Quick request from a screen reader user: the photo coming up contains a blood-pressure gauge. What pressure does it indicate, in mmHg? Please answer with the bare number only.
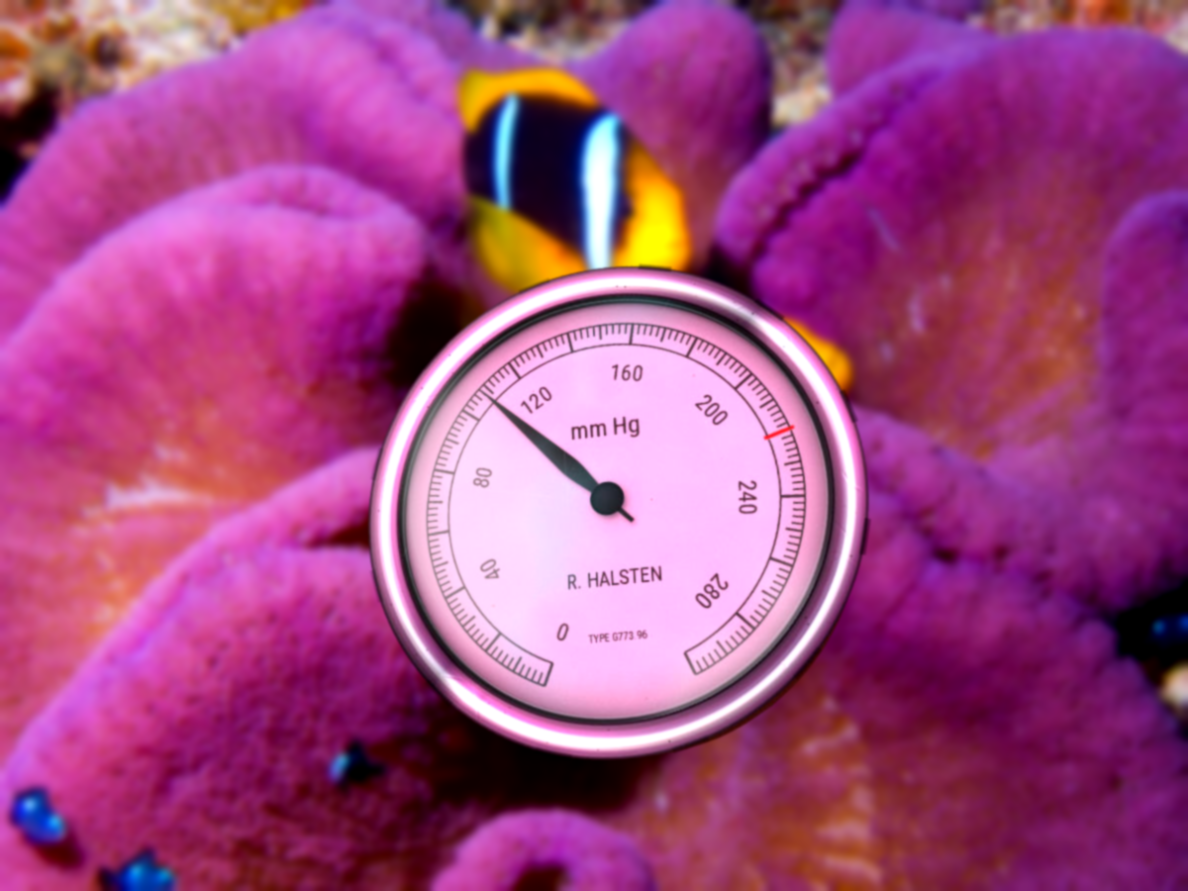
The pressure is 108
